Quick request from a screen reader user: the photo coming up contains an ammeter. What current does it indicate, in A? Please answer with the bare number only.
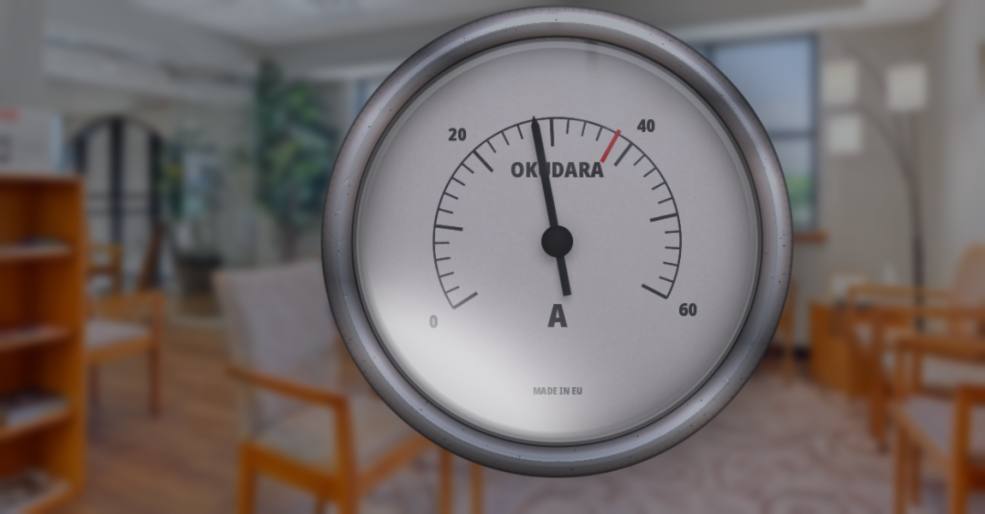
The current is 28
